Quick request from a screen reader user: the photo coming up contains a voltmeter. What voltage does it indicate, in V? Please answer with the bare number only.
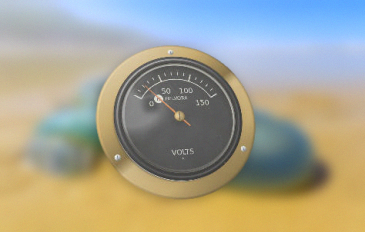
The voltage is 20
